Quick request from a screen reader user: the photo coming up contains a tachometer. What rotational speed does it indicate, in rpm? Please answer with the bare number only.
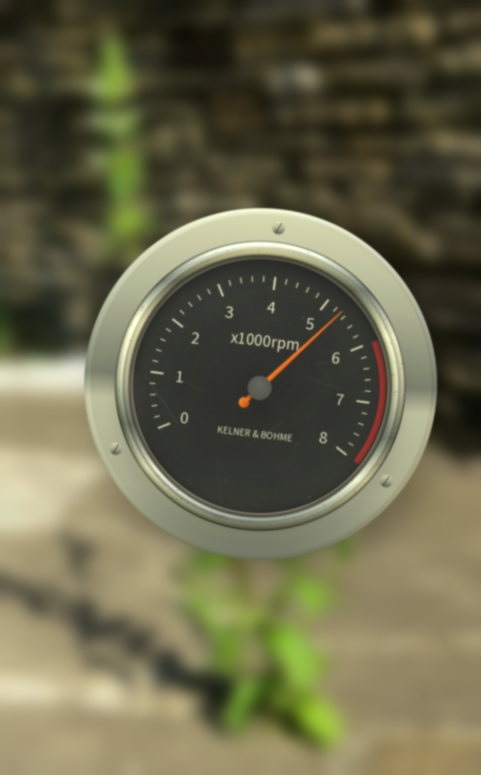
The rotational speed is 5300
